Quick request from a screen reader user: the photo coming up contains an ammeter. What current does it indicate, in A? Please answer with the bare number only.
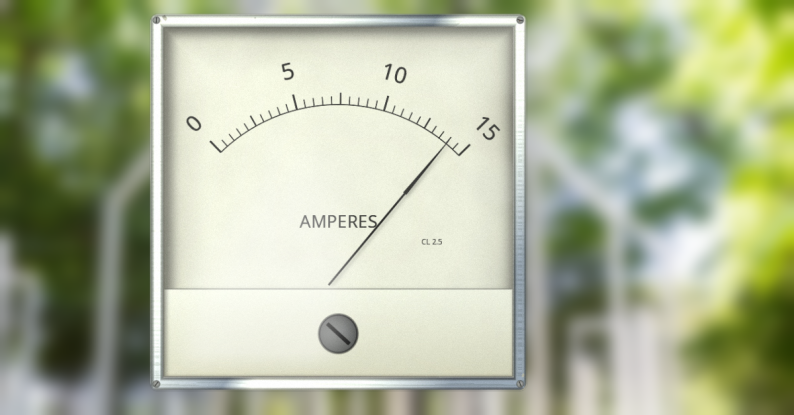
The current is 14
